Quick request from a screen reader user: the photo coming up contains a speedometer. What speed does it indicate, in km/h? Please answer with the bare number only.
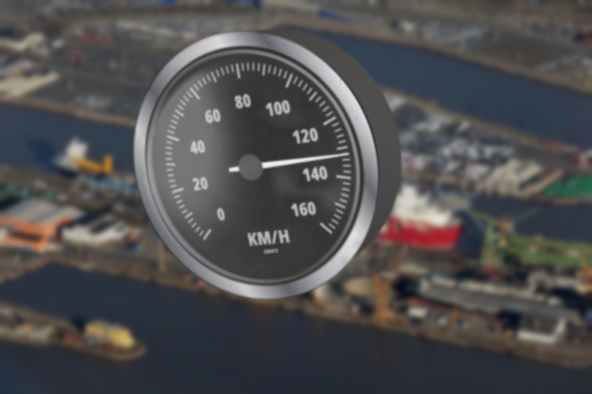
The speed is 132
